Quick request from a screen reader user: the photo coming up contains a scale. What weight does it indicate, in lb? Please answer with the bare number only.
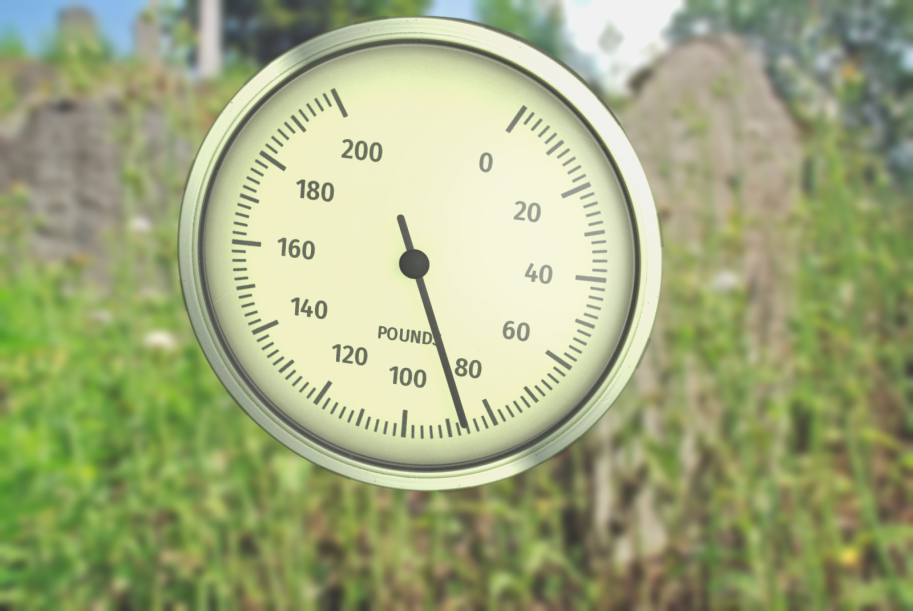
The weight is 86
